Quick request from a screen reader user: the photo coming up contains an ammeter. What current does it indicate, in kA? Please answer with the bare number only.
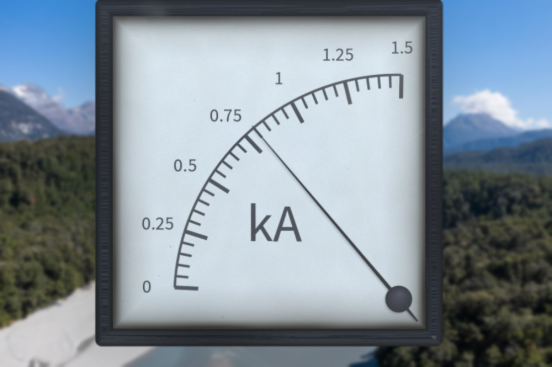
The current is 0.8
